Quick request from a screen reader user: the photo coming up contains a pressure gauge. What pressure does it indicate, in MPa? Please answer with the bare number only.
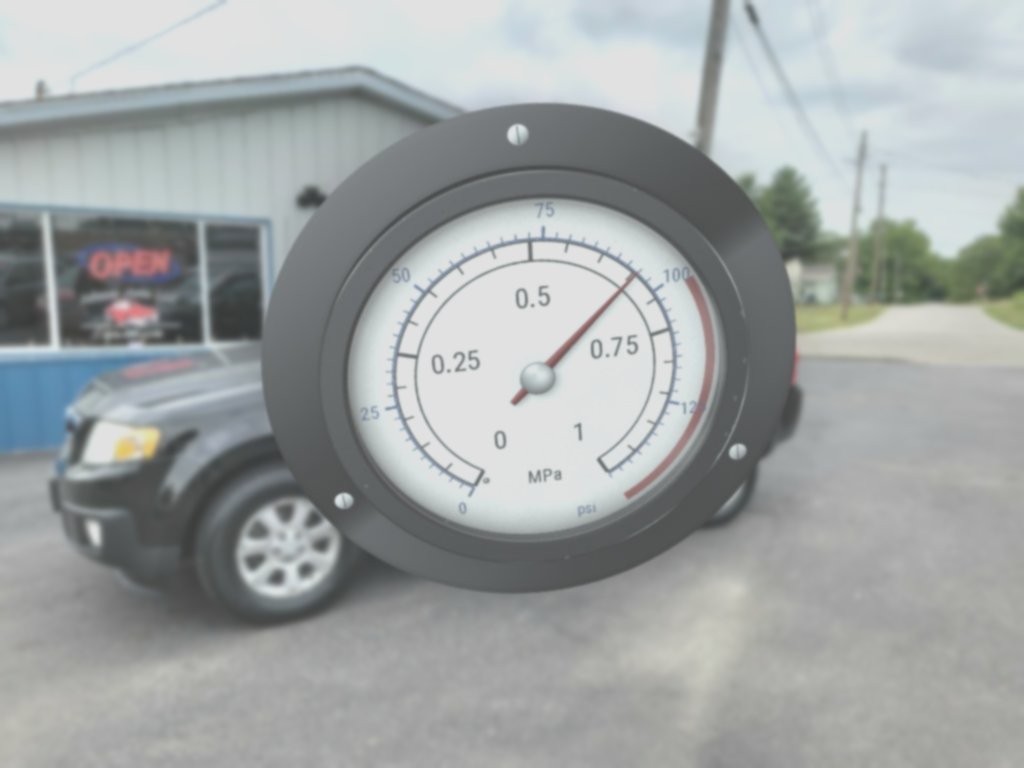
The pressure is 0.65
